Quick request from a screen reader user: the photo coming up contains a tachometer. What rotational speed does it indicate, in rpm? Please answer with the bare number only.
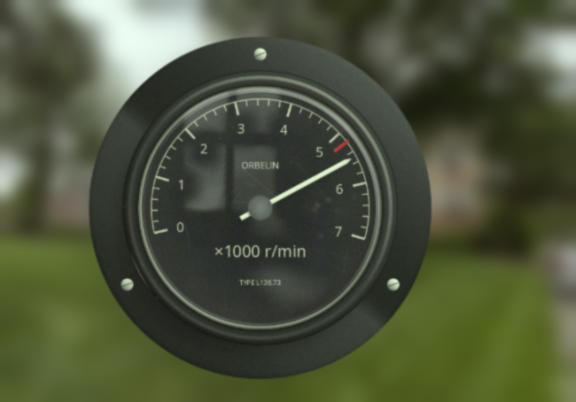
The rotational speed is 5500
